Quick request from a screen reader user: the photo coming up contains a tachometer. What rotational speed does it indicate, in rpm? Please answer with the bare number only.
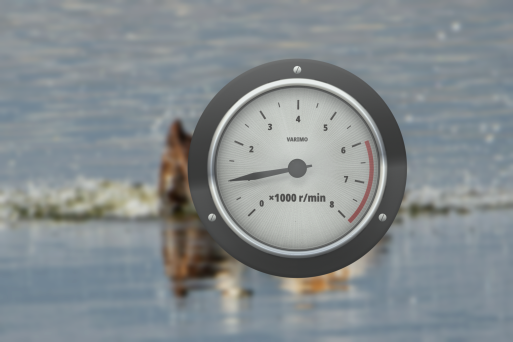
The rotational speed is 1000
